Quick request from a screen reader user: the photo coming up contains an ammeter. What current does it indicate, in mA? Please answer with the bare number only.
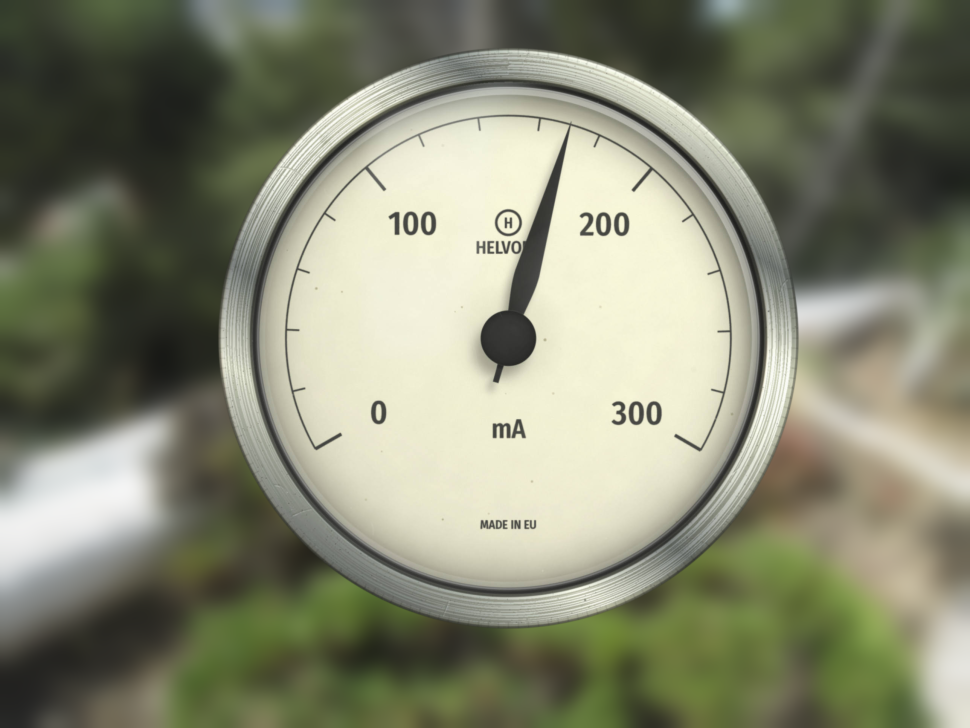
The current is 170
